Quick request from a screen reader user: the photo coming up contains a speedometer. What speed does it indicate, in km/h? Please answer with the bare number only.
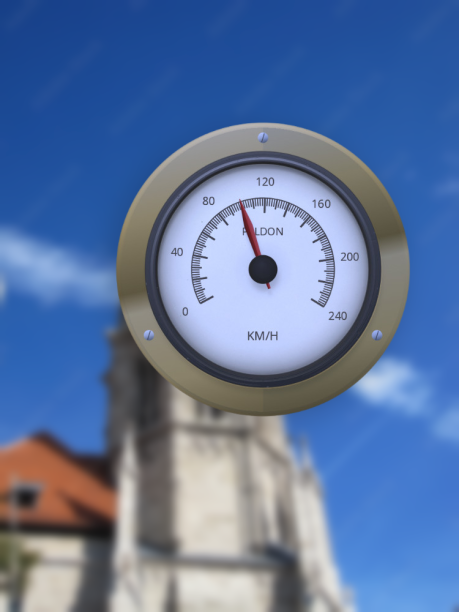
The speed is 100
